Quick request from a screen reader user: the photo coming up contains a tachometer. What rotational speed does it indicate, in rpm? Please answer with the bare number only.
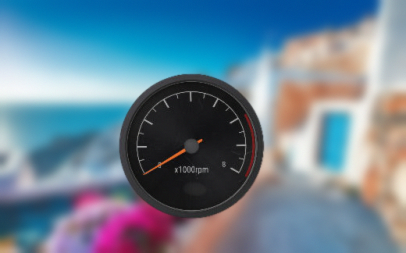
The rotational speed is 0
